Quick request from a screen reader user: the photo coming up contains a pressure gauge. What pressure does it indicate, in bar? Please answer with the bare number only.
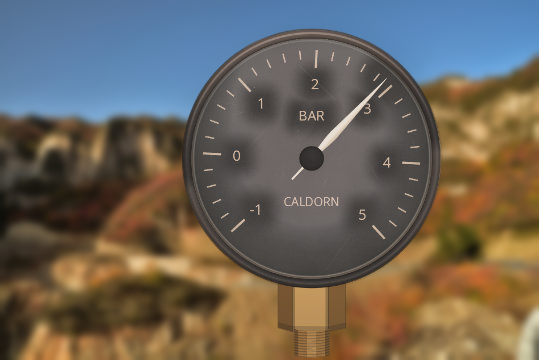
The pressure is 2.9
